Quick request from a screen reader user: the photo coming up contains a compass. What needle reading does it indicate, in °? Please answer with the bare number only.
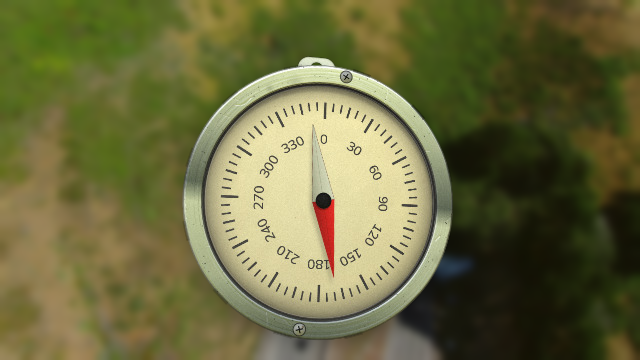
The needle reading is 170
